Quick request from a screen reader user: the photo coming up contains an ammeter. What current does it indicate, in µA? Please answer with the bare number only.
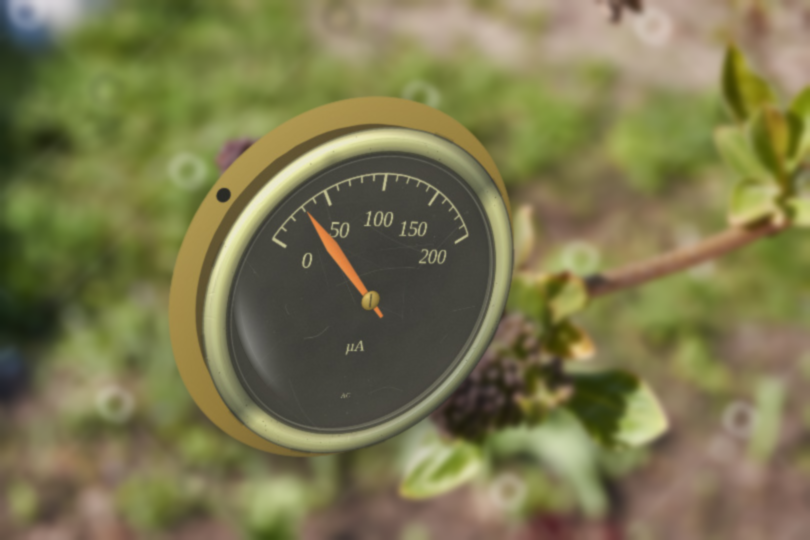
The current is 30
